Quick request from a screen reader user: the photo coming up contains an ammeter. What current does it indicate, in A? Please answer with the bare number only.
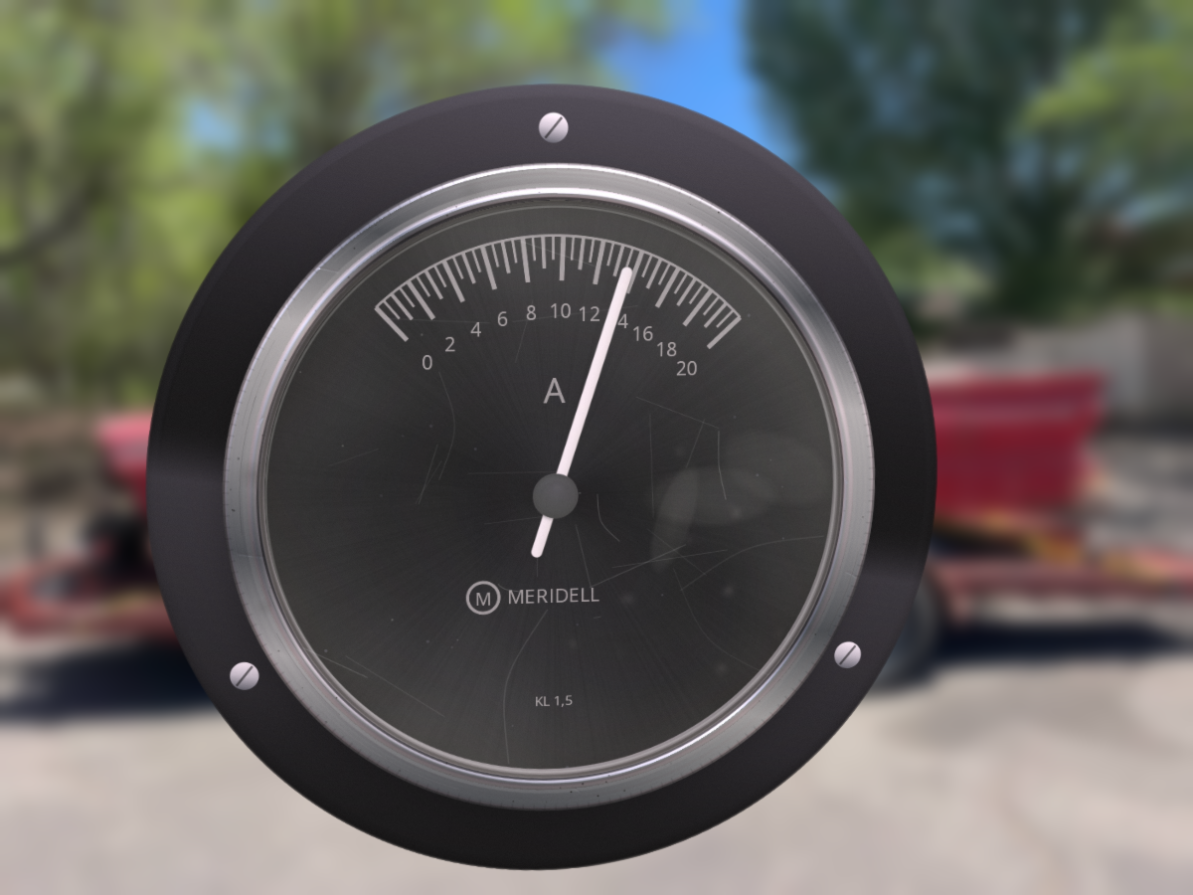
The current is 13.5
